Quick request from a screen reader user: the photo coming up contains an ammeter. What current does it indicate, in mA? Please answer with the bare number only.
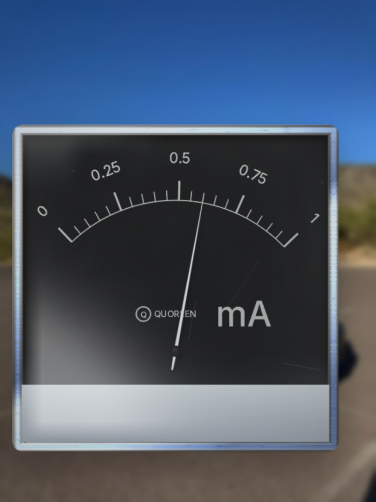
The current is 0.6
